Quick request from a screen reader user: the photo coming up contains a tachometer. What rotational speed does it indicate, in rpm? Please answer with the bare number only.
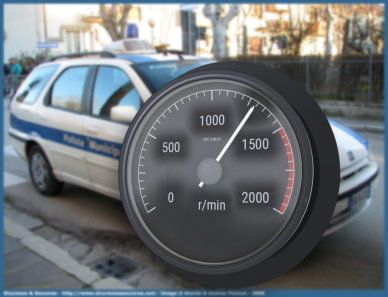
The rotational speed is 1300
